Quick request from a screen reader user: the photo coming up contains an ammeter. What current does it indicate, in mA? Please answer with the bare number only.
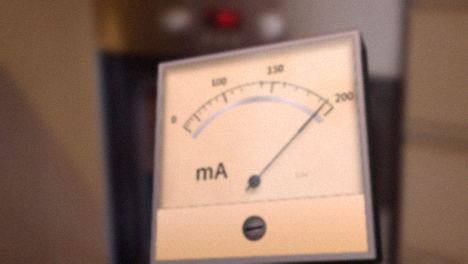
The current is 195
